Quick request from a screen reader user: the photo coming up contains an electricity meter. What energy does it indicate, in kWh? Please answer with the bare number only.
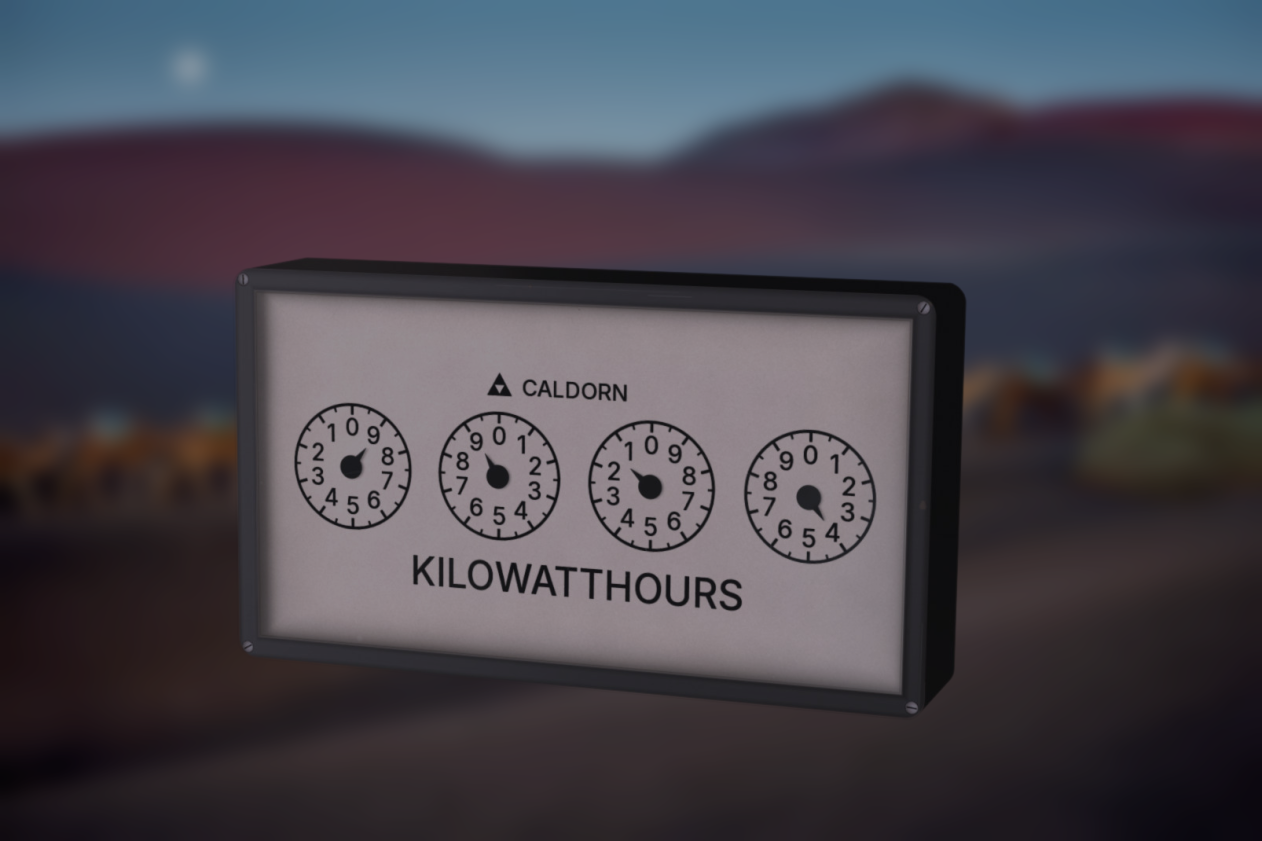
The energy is 8914
